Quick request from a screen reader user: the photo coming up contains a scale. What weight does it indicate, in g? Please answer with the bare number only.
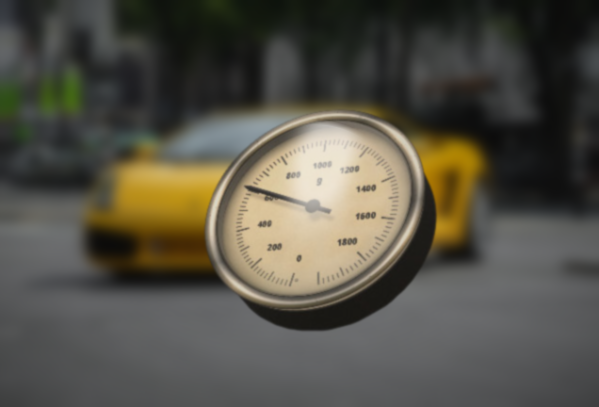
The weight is 600
